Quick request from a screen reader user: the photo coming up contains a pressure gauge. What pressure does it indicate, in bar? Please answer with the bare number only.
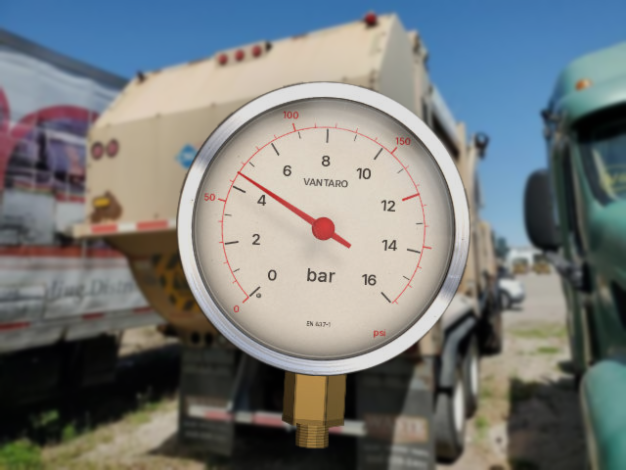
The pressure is 4.5
